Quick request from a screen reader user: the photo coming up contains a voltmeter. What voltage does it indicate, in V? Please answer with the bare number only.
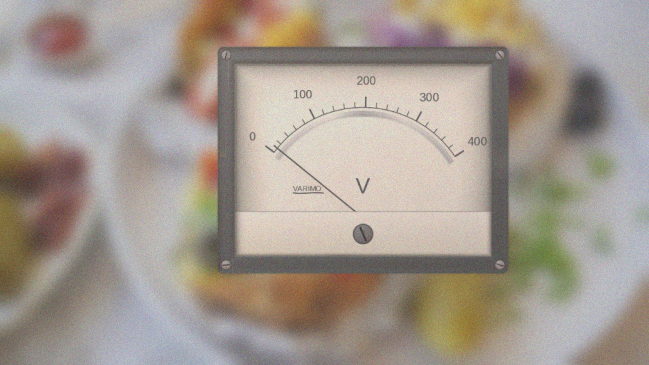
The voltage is 10
